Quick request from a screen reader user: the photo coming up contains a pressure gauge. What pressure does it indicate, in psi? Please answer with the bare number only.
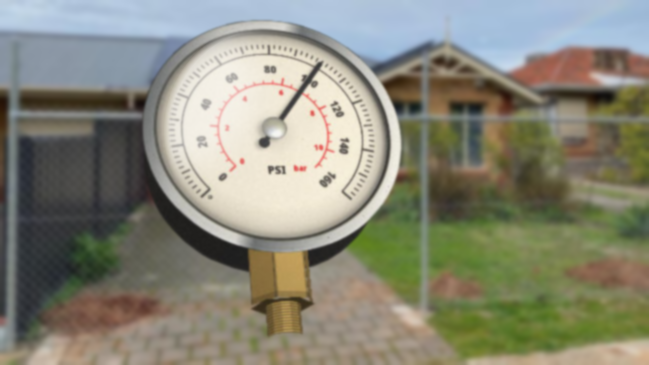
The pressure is 100
